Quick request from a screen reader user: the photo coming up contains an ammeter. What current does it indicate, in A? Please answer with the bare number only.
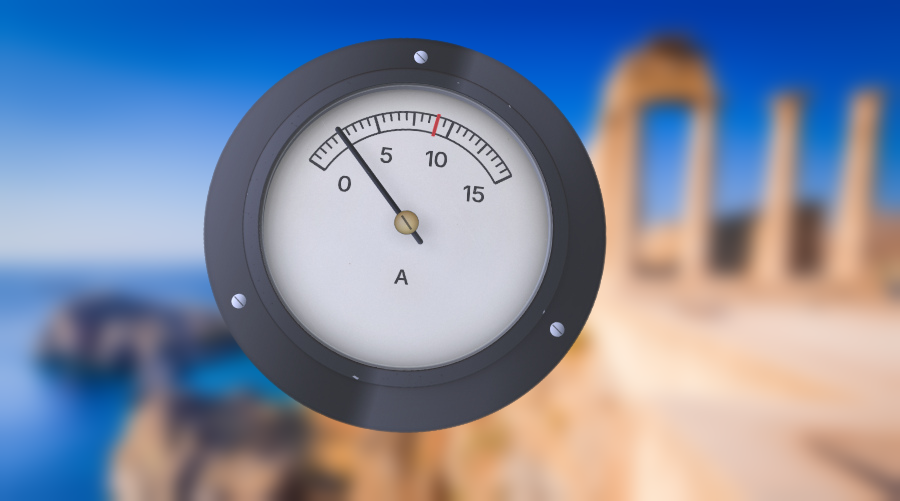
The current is 2.5
